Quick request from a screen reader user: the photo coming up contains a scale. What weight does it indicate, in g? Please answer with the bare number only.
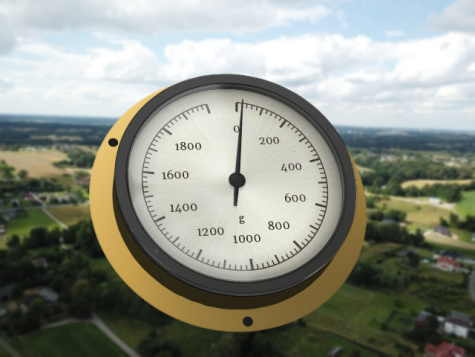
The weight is 20
